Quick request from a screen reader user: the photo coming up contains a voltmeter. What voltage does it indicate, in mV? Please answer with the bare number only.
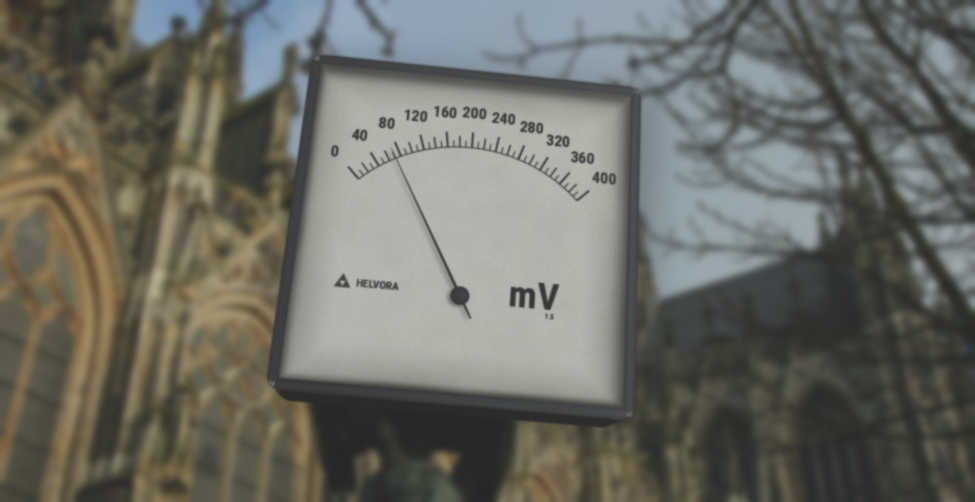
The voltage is 70
